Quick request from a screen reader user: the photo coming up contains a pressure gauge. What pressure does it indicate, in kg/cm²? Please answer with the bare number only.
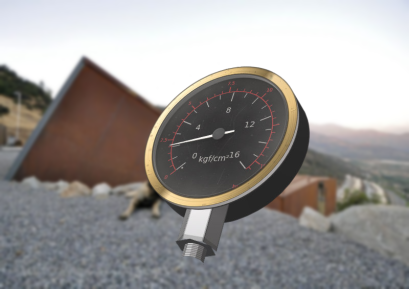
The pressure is 2
